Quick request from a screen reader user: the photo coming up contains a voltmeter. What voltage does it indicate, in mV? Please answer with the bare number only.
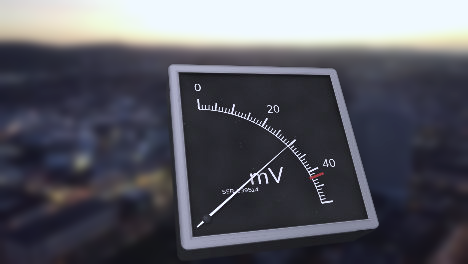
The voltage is 30
